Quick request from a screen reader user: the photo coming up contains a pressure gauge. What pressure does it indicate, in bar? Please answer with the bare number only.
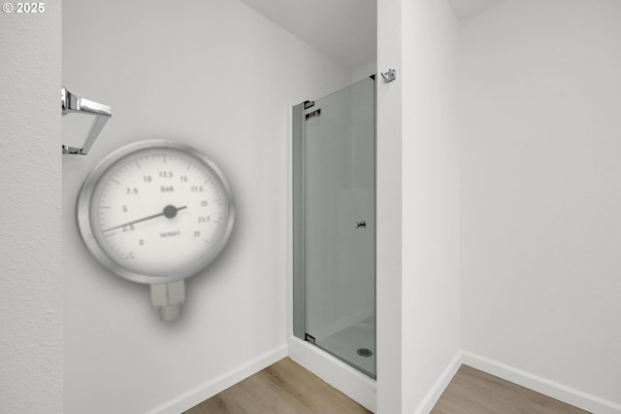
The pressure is 3
